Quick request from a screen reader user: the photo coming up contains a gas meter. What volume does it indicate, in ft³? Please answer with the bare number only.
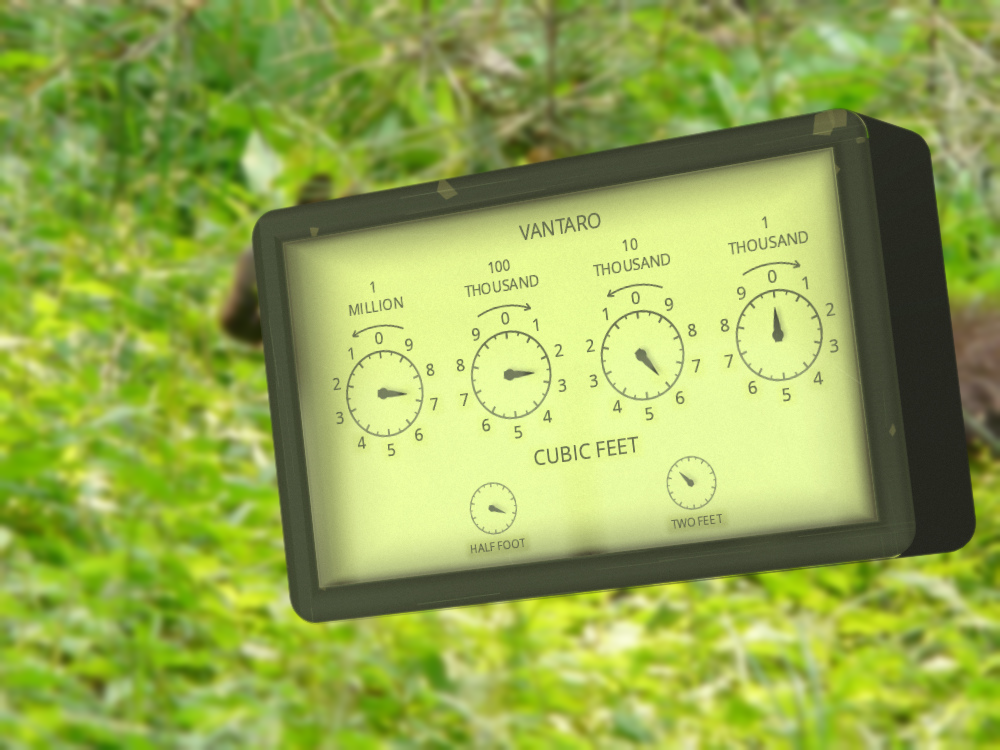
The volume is 726000
